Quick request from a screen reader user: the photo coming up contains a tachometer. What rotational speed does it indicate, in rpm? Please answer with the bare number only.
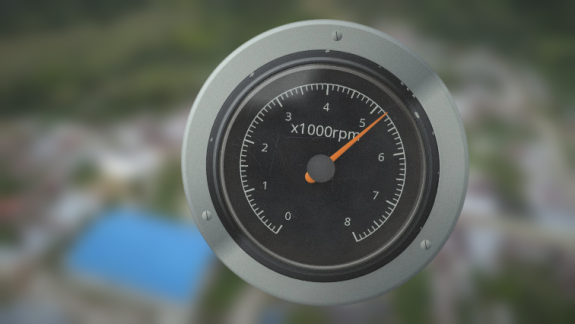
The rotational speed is 5200
